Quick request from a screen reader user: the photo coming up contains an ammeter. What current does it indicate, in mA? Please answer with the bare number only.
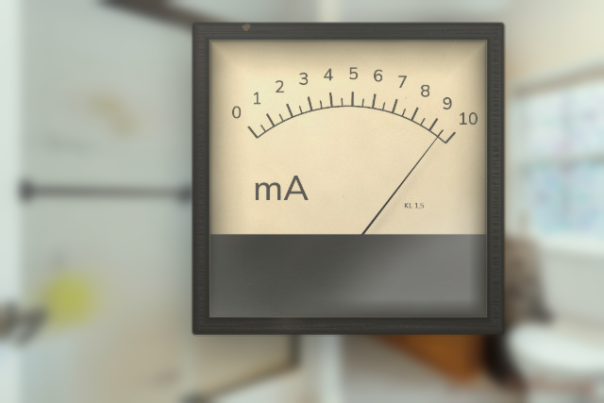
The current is 9.5
